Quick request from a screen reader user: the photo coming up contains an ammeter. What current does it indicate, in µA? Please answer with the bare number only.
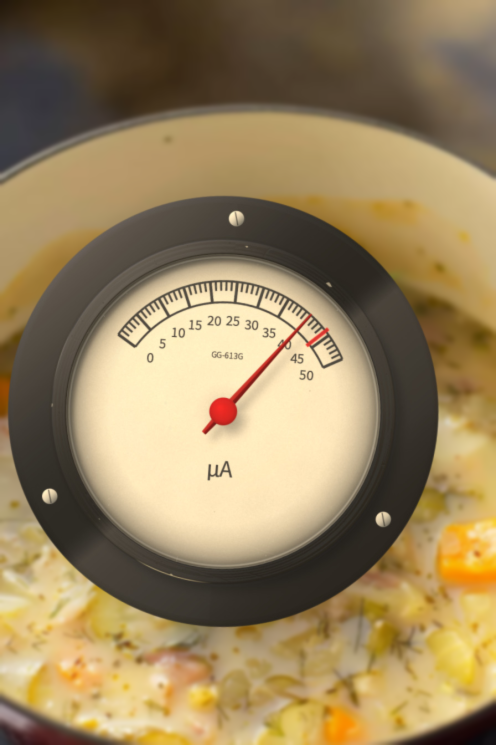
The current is 40
